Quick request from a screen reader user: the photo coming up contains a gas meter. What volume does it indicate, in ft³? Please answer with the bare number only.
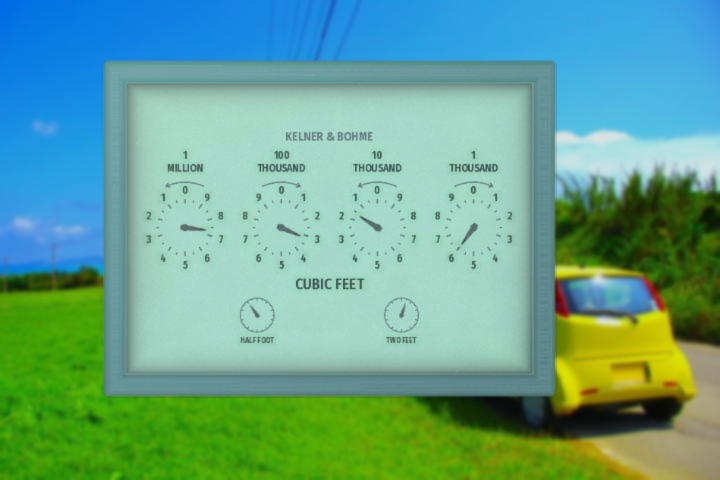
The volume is 731600
